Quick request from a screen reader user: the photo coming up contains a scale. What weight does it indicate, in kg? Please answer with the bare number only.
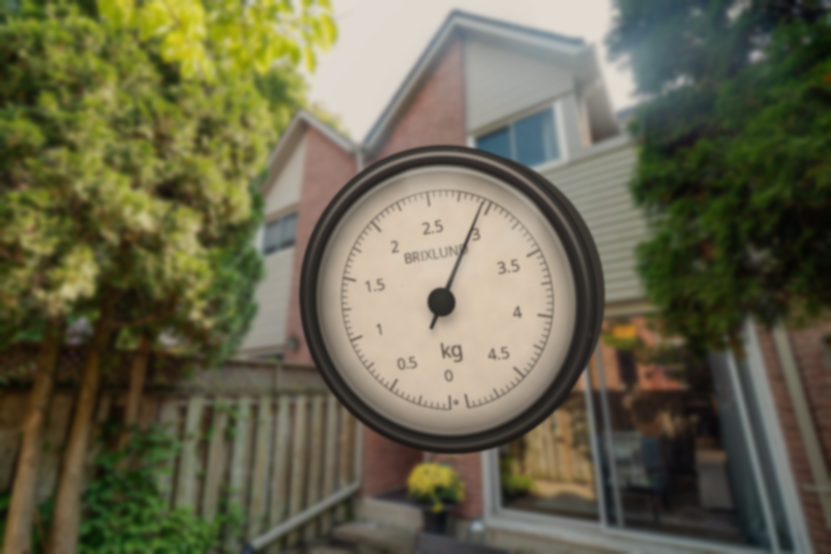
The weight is 2.95
